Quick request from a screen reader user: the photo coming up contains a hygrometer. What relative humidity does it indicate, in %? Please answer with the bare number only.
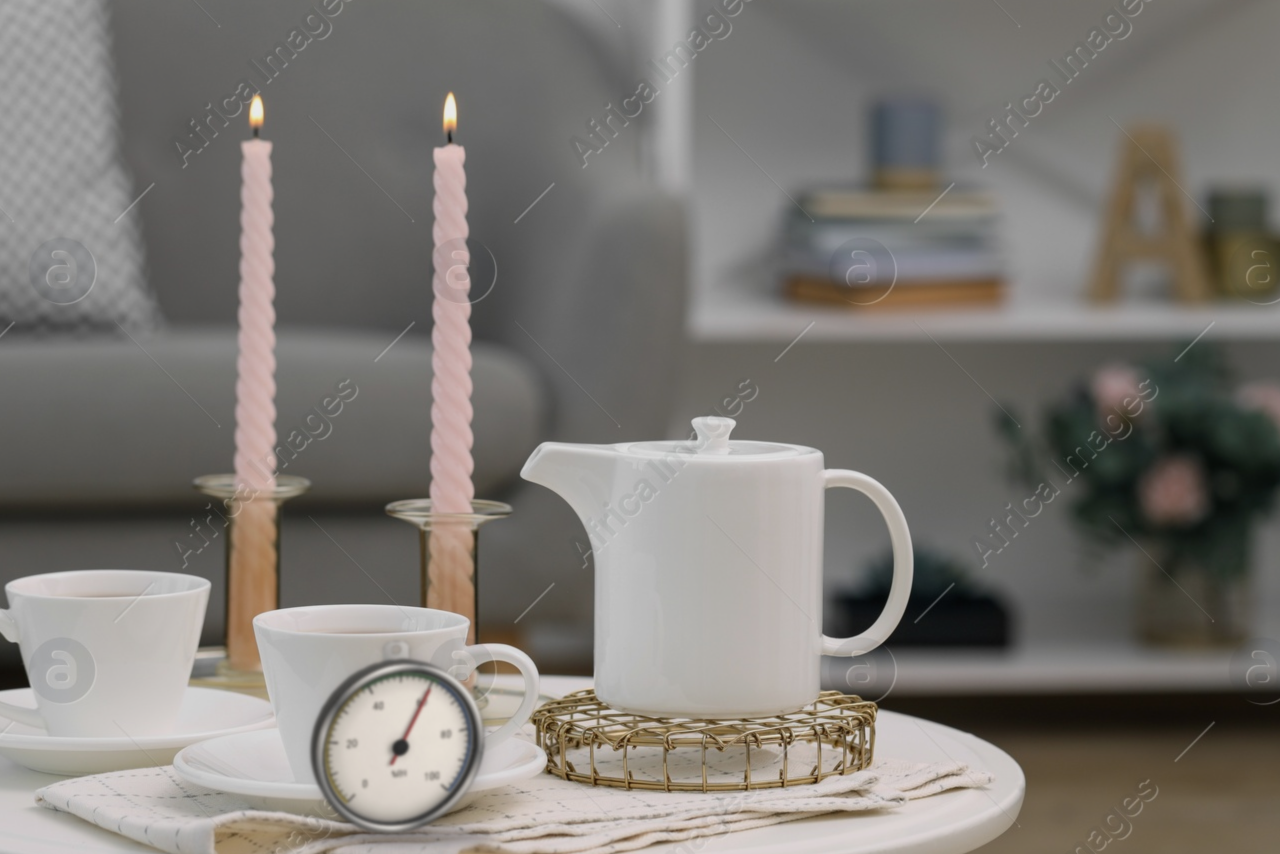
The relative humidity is 60
